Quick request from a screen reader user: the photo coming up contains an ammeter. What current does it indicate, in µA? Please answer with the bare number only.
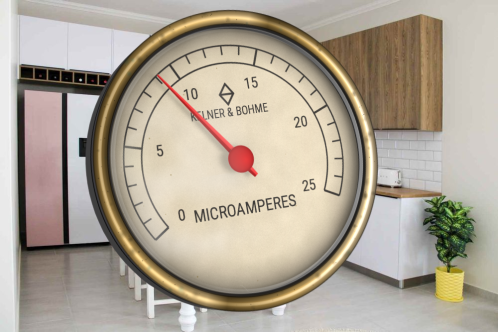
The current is 9
